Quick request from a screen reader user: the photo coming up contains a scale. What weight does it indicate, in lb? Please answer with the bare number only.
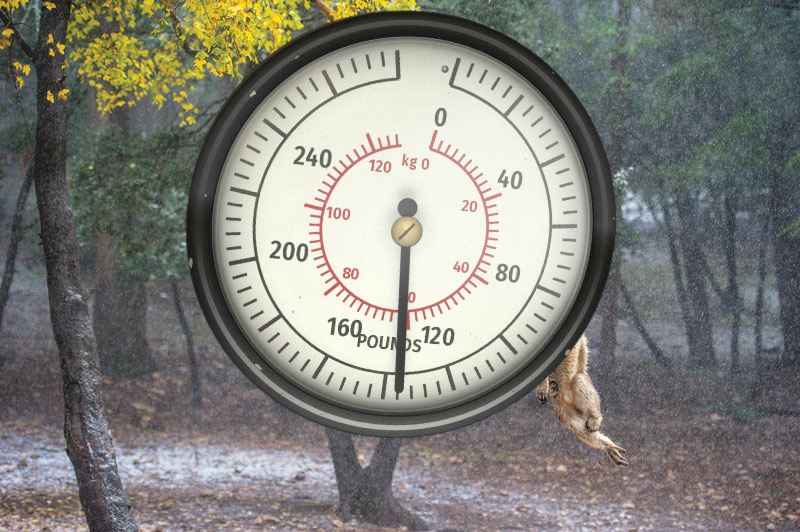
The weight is 136
